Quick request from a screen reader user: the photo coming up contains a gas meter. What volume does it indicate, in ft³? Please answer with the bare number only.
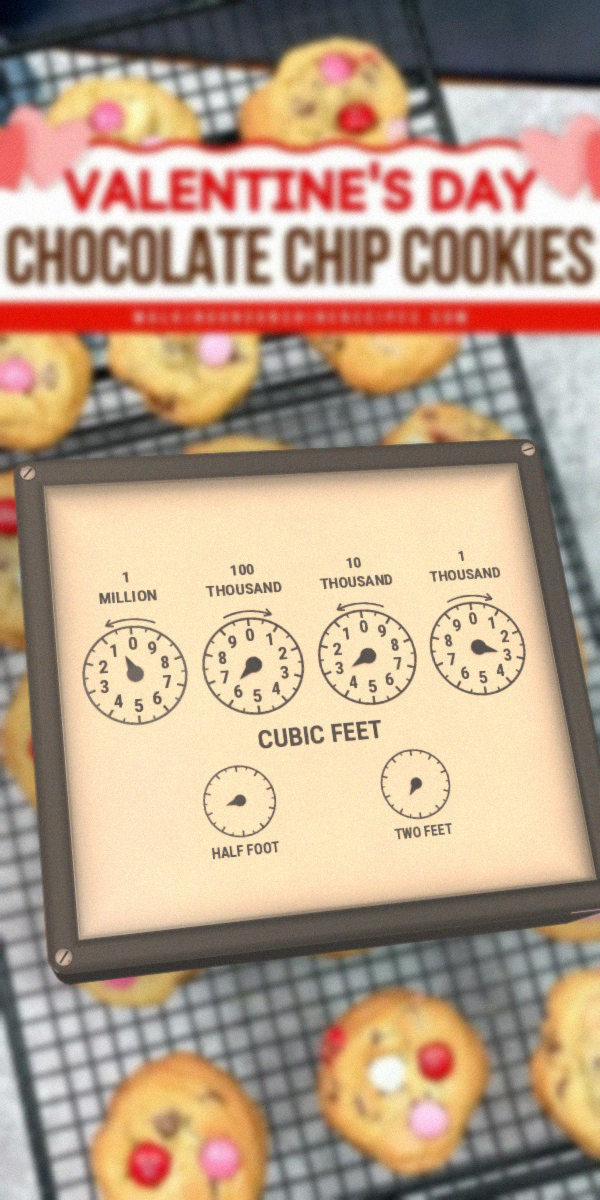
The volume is 63300
